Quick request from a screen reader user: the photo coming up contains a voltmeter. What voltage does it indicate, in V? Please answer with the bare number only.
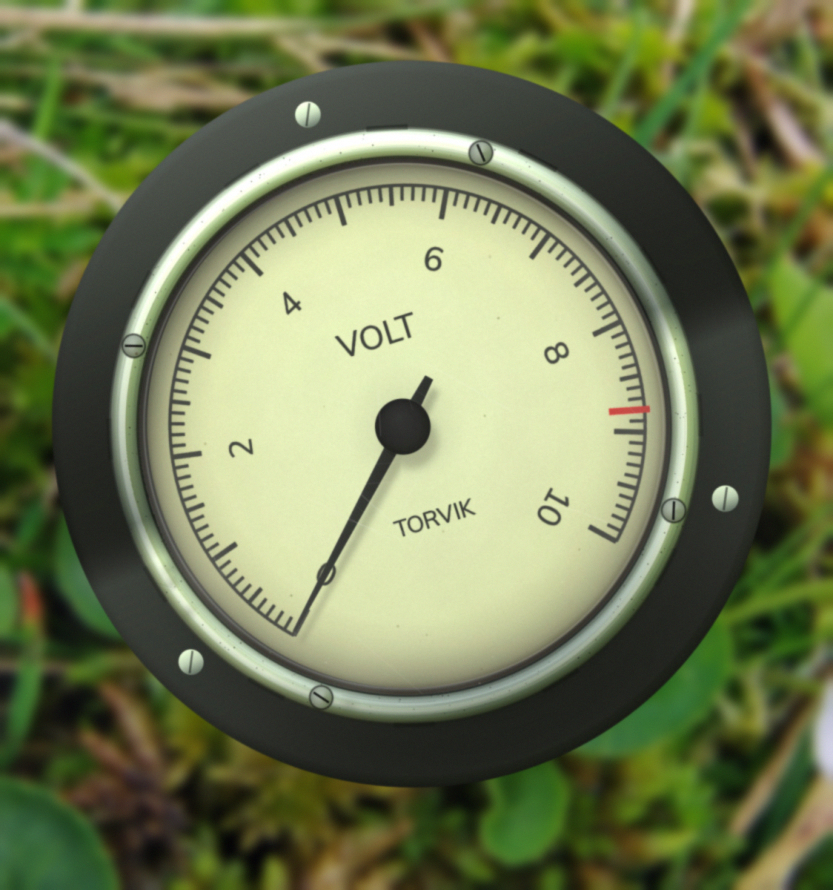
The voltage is 0
